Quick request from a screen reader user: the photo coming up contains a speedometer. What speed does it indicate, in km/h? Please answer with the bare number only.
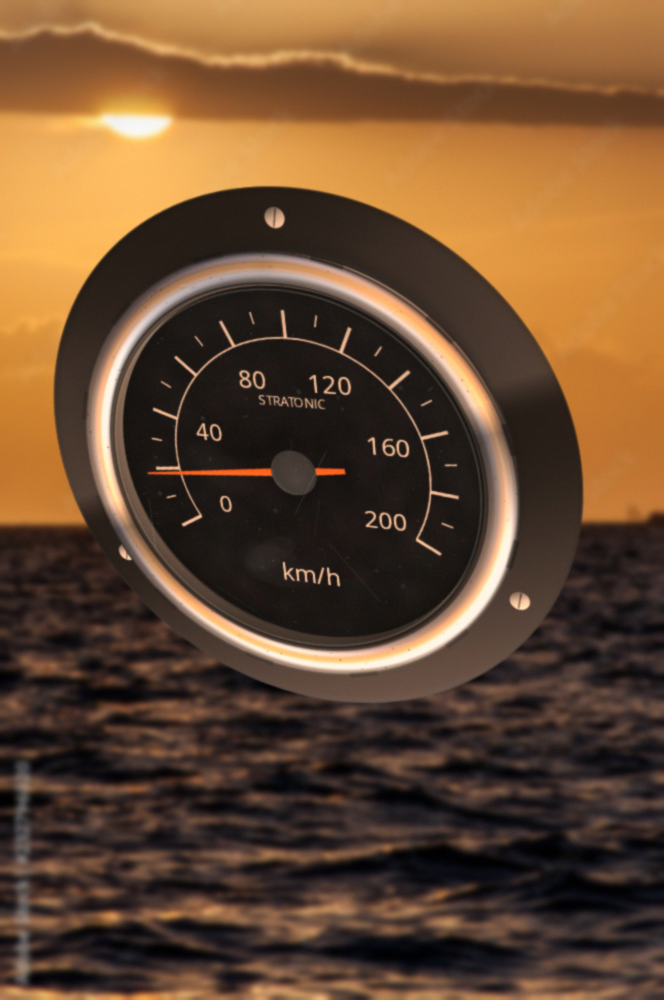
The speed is 20
